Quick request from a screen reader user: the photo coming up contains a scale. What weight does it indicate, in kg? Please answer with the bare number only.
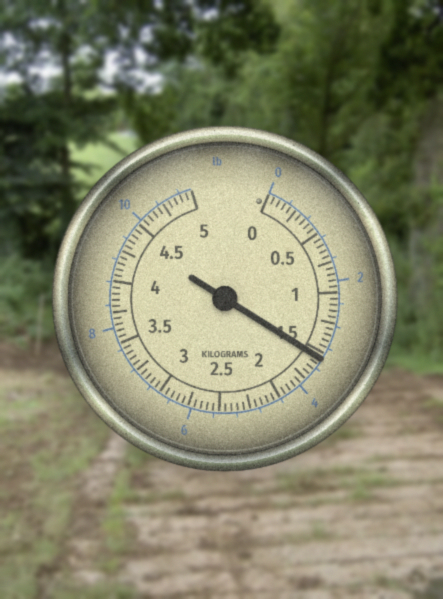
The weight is 1.55
